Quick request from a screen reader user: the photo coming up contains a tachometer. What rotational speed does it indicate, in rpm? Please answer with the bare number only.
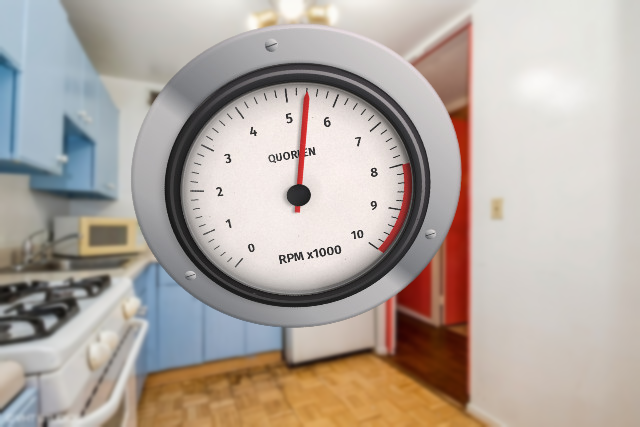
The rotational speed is 5400
